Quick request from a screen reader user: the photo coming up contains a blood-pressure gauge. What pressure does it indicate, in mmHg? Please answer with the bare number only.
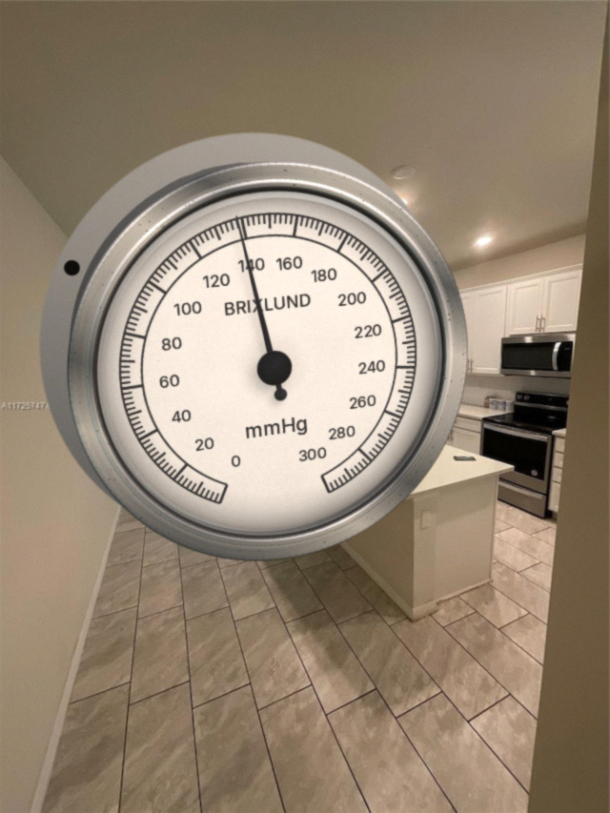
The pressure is 138
